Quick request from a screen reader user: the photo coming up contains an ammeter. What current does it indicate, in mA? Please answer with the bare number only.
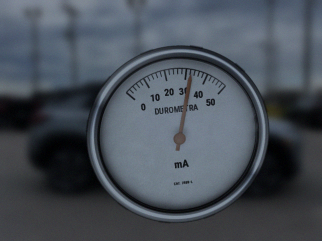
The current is 32
